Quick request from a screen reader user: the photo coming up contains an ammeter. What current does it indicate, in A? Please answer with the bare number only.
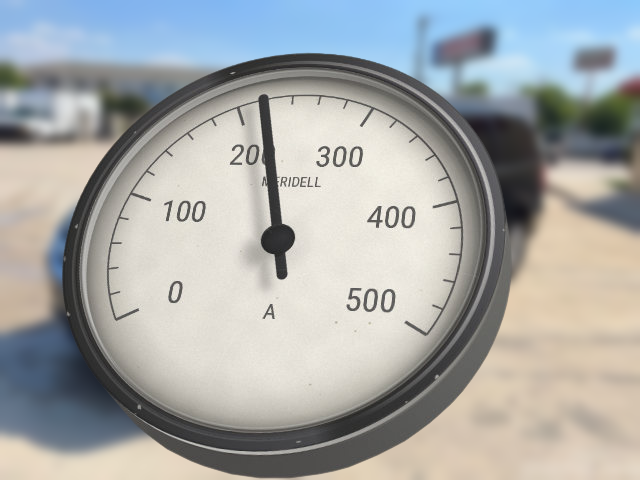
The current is 220
